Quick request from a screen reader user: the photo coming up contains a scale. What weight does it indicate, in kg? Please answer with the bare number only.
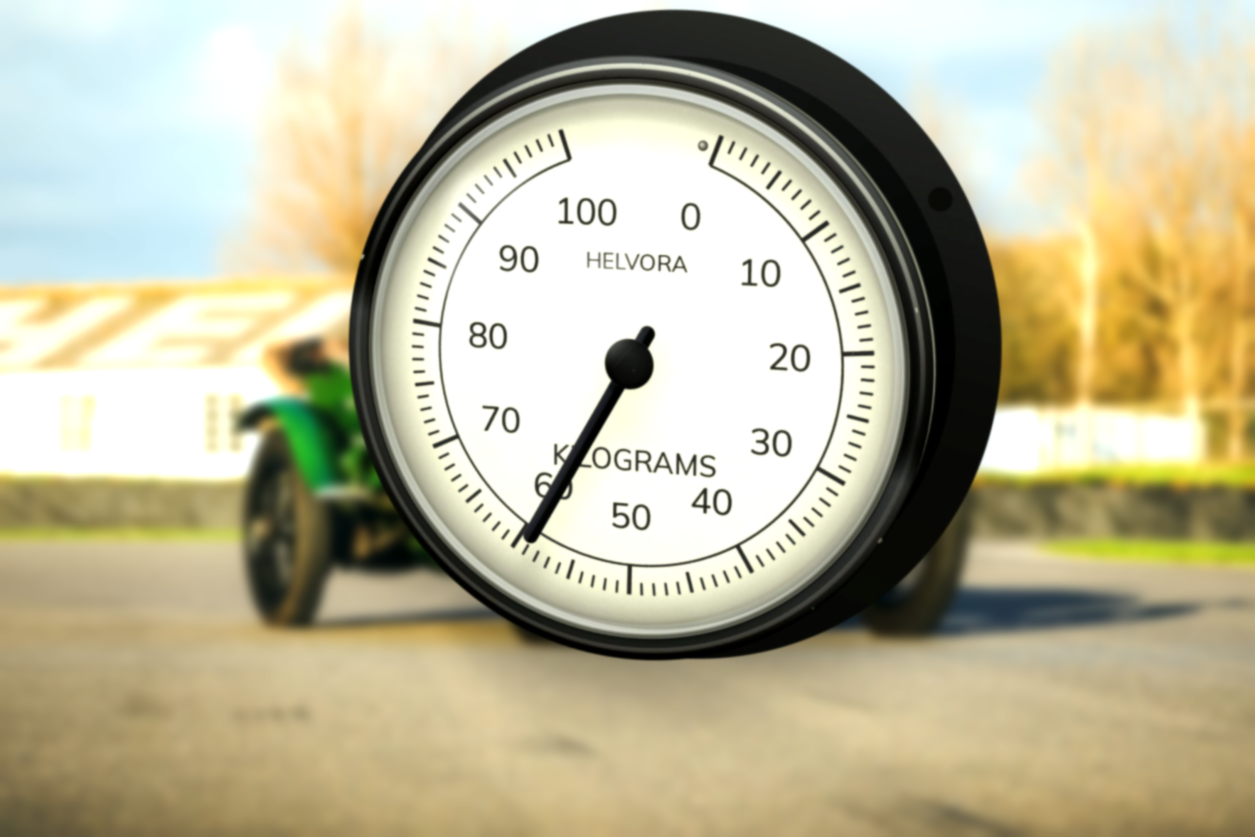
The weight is 59
